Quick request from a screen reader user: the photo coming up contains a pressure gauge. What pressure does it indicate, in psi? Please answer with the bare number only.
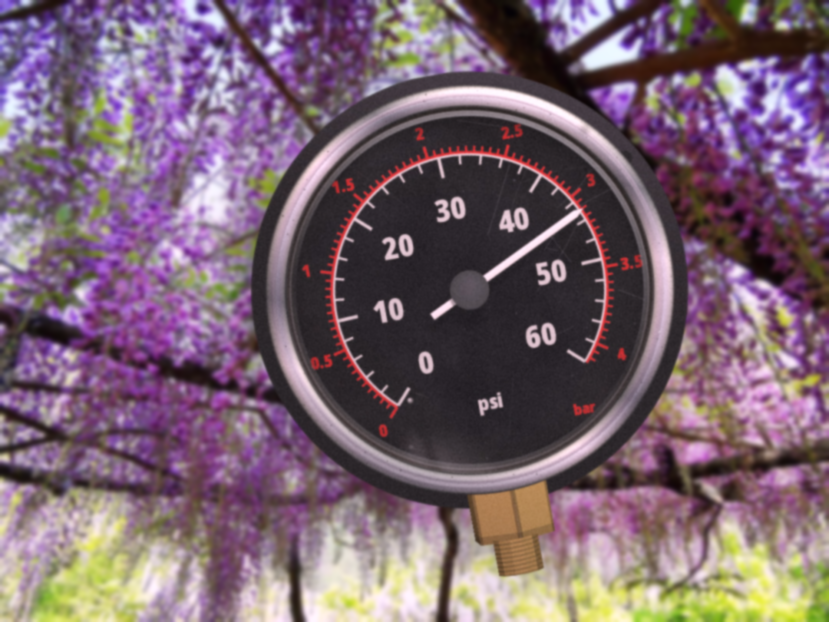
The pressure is 45
